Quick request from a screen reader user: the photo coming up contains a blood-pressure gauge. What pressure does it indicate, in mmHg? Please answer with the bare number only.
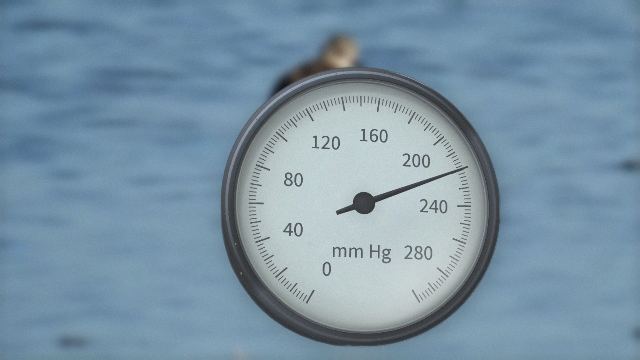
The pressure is 220
